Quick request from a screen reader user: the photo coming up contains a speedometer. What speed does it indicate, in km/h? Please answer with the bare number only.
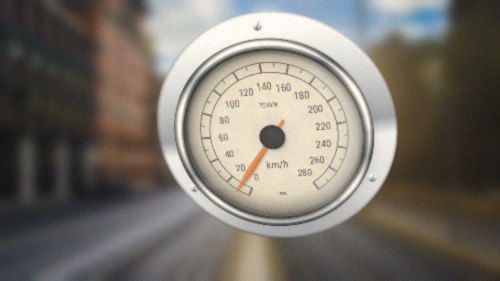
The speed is 10
